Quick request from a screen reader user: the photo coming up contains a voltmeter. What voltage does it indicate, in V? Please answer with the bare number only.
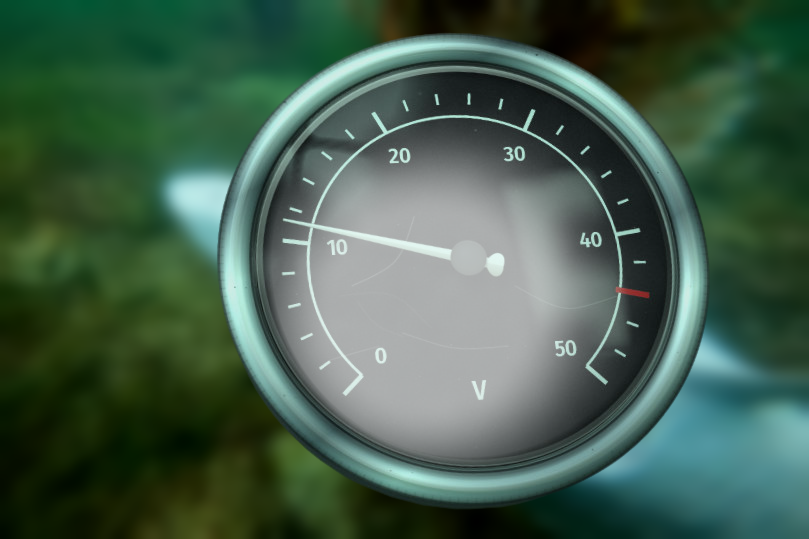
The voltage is 11
